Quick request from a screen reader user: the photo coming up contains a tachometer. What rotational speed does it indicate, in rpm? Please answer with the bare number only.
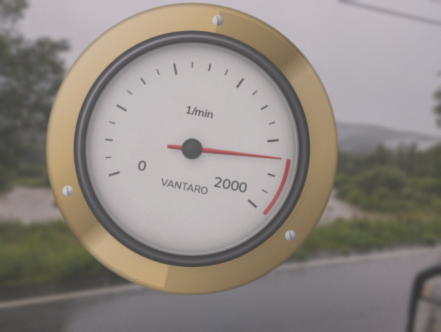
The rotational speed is 1700
